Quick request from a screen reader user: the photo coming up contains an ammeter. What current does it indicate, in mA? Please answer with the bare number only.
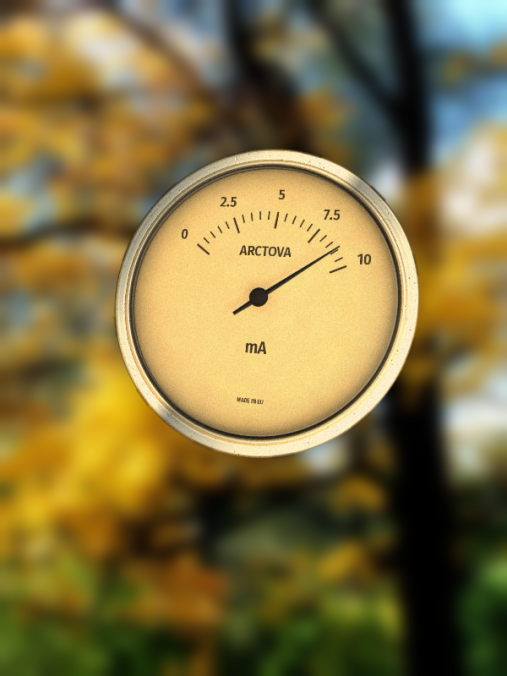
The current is 9
